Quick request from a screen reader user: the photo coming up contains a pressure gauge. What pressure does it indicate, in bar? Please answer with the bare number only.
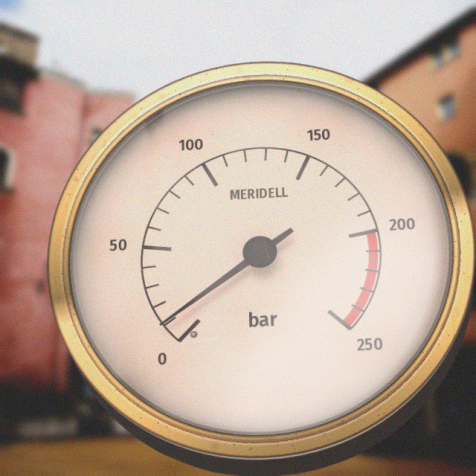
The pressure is 10
